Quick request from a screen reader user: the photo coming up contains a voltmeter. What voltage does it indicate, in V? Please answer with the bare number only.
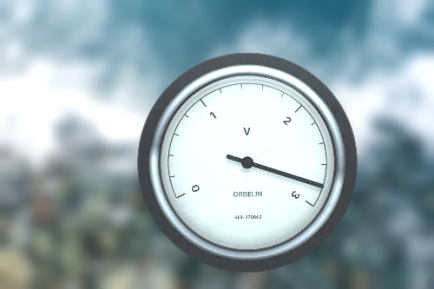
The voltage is 2.8
